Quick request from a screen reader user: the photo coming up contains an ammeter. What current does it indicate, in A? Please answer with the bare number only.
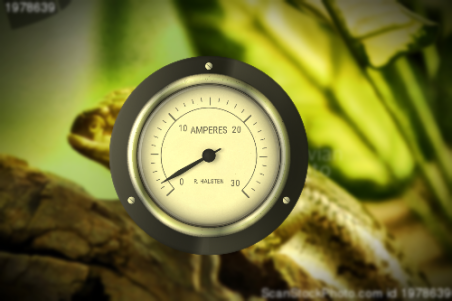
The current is 1.5
